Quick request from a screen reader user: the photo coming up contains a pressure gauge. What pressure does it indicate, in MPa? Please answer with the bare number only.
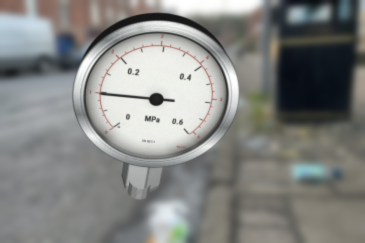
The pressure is 0.1
